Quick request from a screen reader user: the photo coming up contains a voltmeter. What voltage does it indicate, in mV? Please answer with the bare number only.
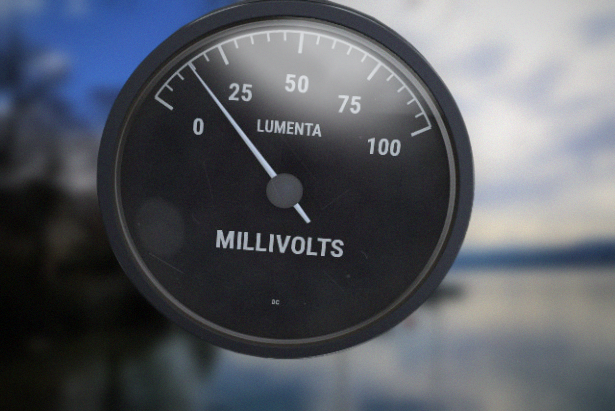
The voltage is 15
